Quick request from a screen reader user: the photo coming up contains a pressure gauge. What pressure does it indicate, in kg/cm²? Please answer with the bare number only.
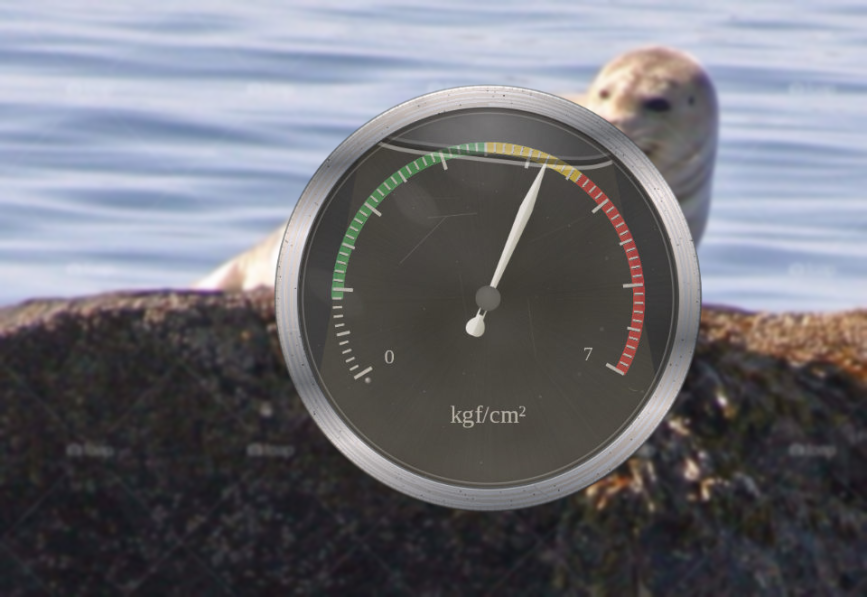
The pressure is 4.2
